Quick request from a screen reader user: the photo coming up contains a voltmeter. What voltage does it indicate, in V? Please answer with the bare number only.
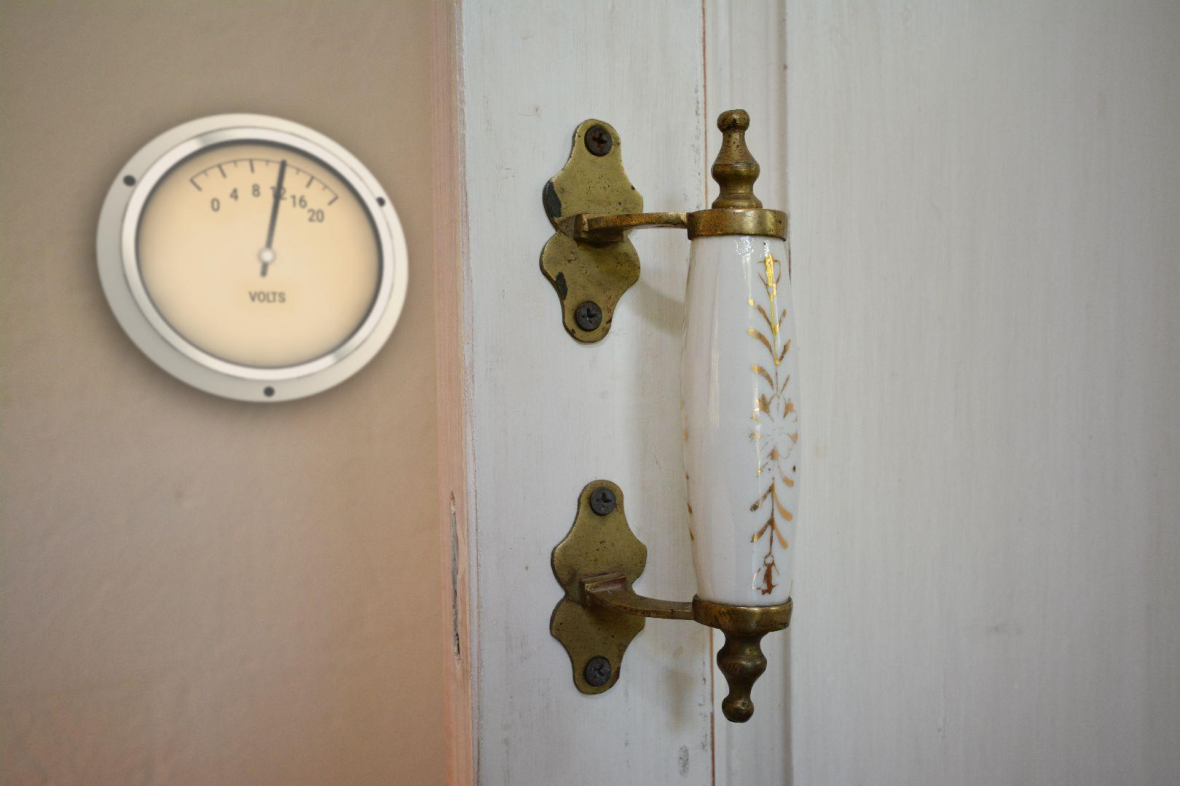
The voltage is 12
